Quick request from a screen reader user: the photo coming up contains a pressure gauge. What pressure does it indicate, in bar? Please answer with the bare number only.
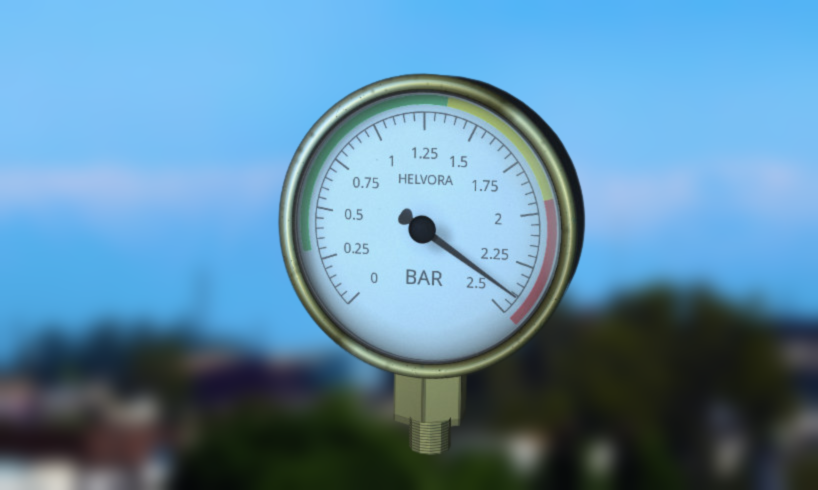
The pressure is 2.4
